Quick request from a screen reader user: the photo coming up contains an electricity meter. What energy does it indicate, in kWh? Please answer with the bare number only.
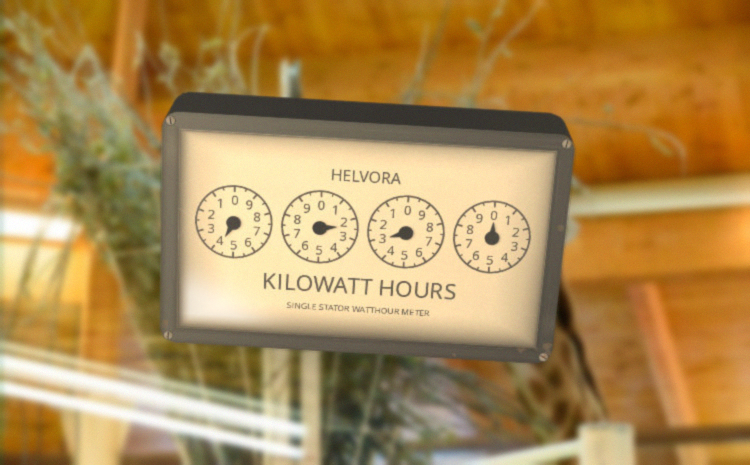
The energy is 4230
